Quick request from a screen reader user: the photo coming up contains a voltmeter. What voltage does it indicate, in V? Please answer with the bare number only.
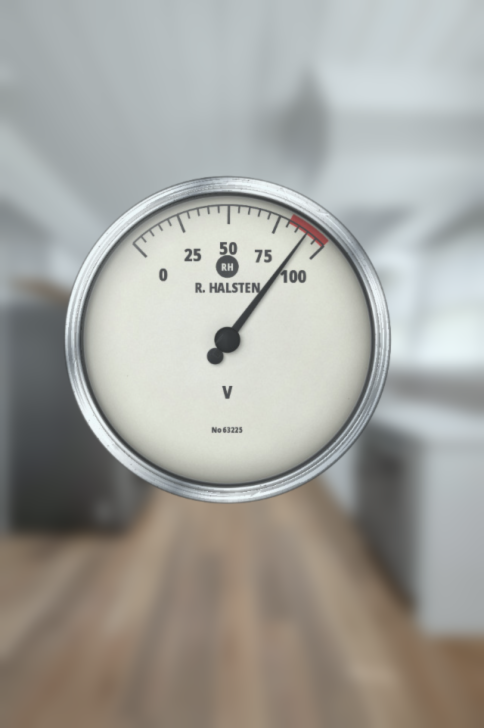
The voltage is 90
